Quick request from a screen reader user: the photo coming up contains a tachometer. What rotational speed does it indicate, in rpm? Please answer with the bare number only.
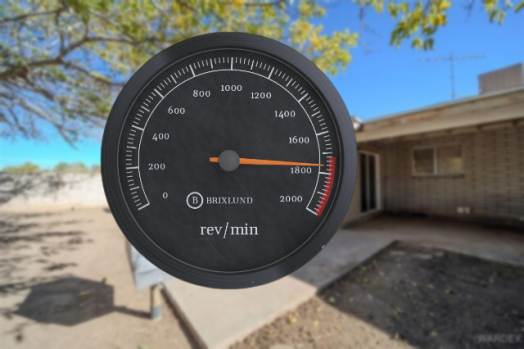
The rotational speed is 1760
